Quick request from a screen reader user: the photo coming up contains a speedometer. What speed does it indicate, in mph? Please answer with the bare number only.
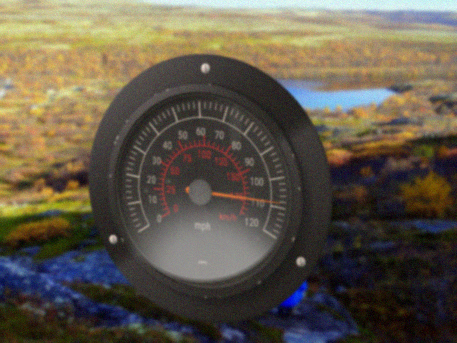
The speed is 108
